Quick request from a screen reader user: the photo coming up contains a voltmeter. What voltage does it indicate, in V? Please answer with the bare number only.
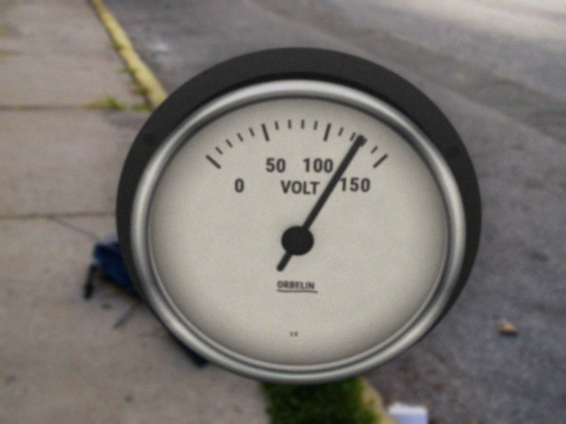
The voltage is 125
